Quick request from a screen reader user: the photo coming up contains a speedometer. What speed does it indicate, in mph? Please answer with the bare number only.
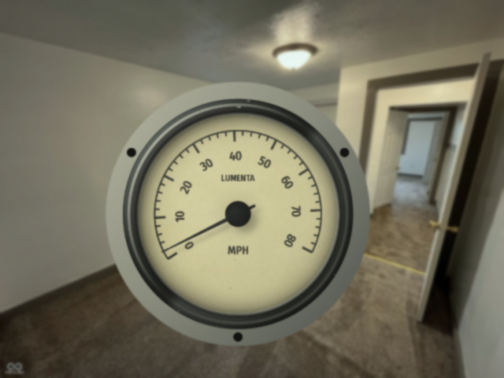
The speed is 2
